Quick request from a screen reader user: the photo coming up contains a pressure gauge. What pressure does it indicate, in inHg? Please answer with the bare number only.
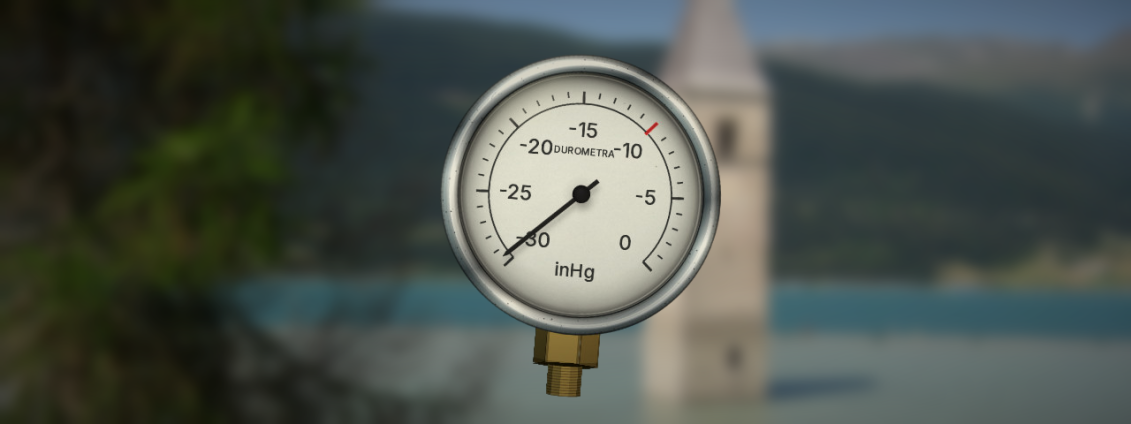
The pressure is -29.5
